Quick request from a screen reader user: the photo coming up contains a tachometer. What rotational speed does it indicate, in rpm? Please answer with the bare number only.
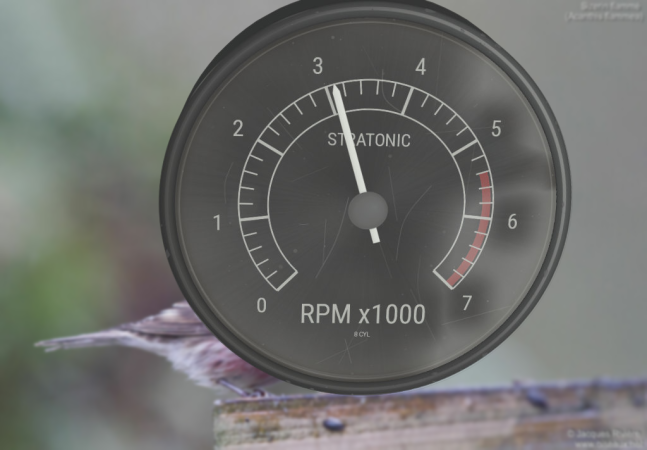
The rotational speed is 3100
